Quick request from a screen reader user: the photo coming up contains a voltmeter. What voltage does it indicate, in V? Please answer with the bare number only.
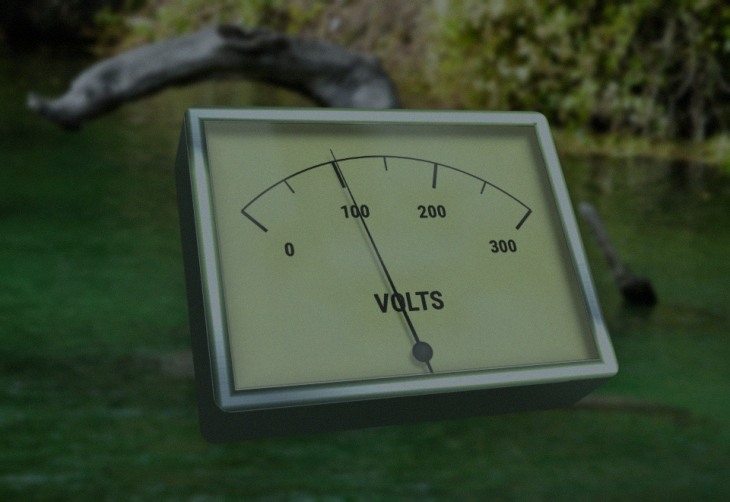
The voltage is 100
